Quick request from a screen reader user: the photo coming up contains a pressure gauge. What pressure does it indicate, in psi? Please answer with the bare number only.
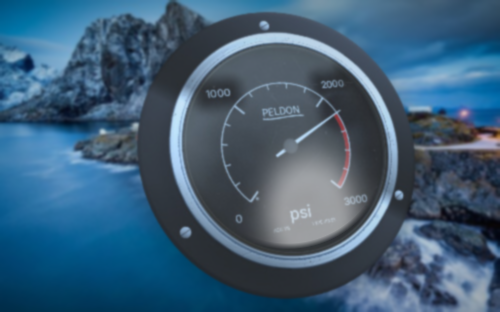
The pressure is 2200
